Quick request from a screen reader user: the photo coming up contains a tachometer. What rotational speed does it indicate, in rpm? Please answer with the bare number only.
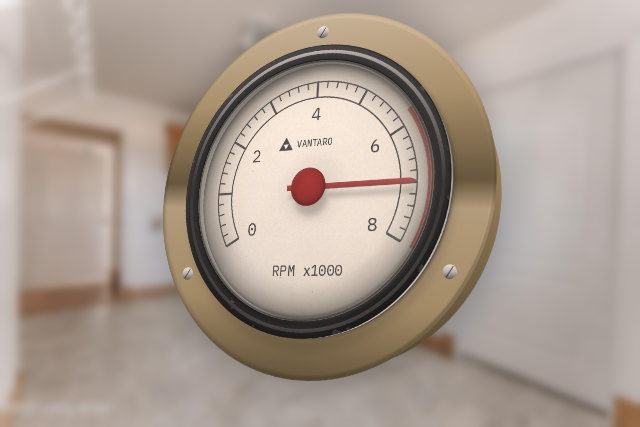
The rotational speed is 7000
